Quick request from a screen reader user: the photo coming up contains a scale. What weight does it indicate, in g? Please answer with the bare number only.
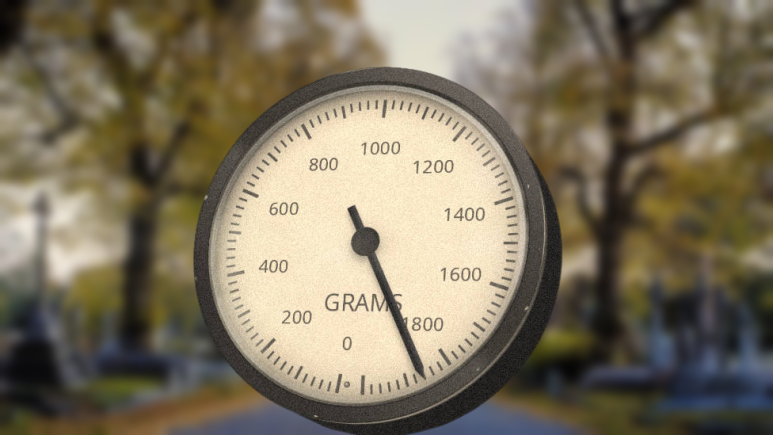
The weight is 1860
